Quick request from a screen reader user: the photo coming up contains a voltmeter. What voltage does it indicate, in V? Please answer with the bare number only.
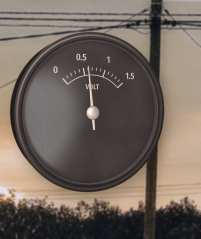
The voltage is 0.6
